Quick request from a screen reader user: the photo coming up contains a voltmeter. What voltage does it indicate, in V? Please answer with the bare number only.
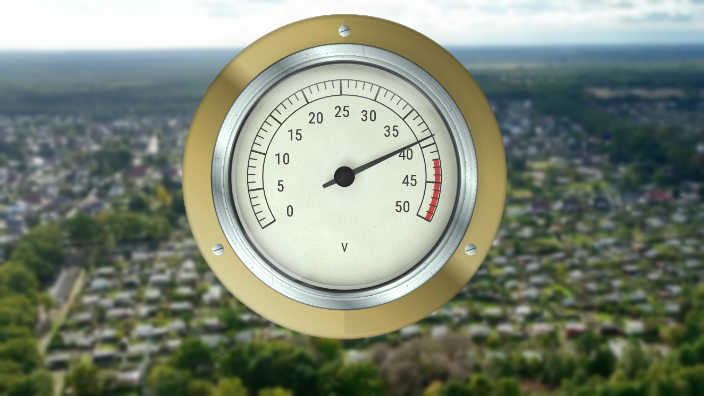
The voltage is 39
